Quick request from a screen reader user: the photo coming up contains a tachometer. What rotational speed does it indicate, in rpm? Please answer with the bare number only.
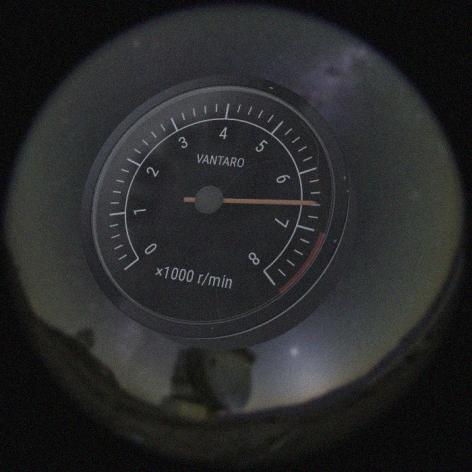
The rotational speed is 6600
